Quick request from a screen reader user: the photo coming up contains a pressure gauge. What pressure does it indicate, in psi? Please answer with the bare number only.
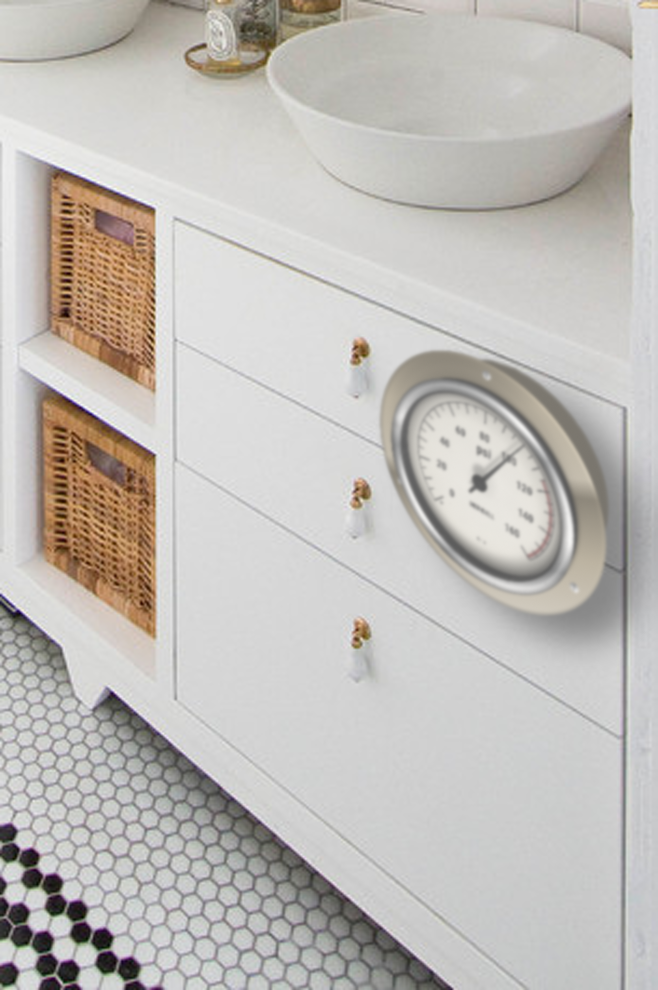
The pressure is 100
